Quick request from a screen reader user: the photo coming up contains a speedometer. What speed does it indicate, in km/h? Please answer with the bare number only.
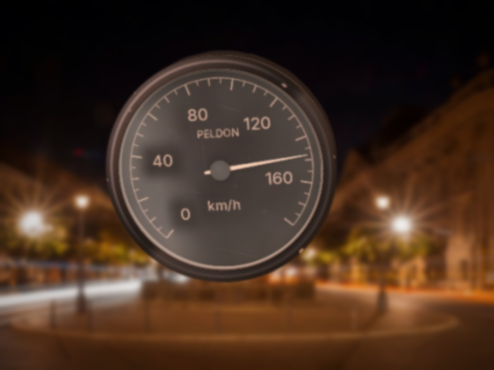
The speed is 147.5
